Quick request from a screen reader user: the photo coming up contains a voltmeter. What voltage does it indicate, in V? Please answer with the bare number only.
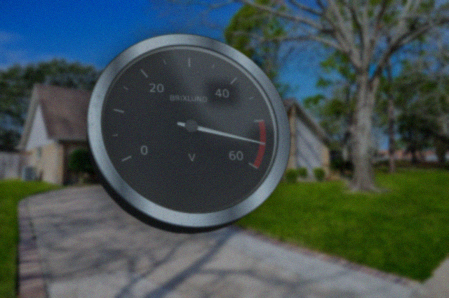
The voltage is 55
